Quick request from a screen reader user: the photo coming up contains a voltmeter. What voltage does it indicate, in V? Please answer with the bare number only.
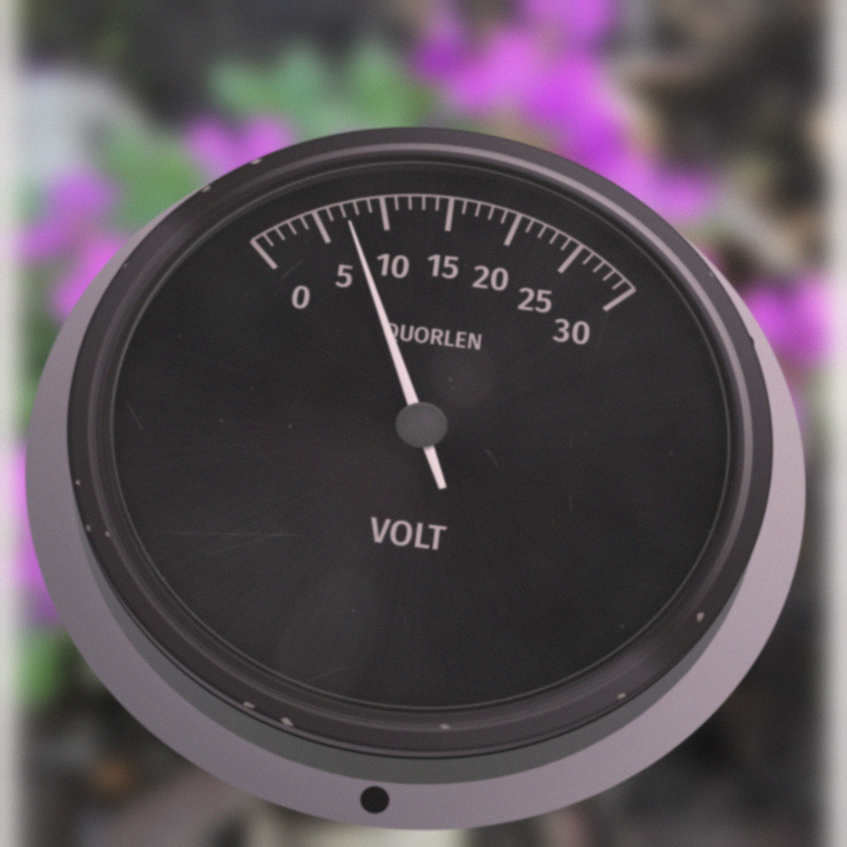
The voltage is 7
